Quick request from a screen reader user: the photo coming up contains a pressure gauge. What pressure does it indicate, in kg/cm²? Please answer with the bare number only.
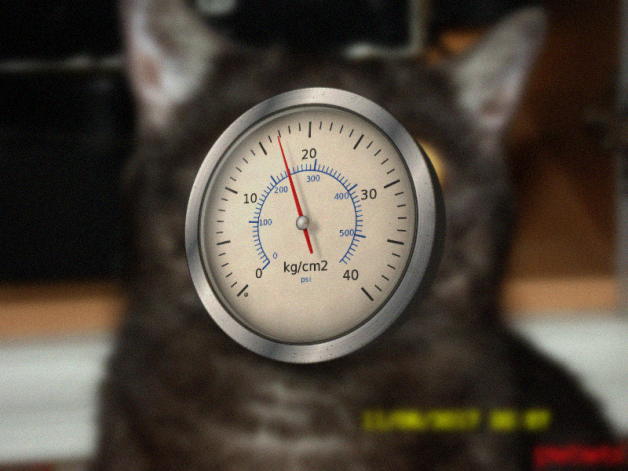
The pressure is 17
